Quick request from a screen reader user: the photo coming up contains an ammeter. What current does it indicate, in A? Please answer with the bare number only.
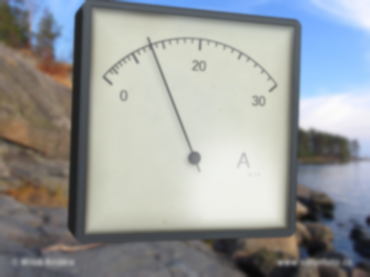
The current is 13
